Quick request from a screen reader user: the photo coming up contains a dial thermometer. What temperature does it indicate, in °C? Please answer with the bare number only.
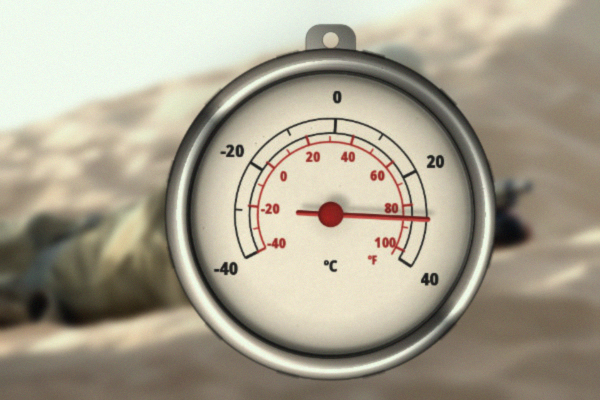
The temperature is 30
